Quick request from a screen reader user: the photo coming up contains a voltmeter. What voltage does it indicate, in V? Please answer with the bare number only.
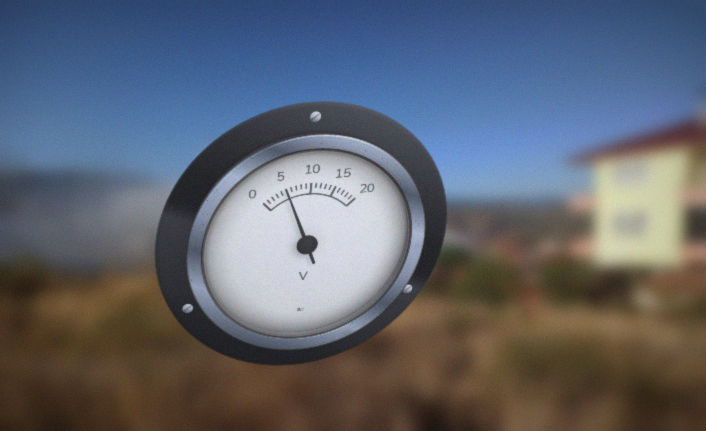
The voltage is 5
